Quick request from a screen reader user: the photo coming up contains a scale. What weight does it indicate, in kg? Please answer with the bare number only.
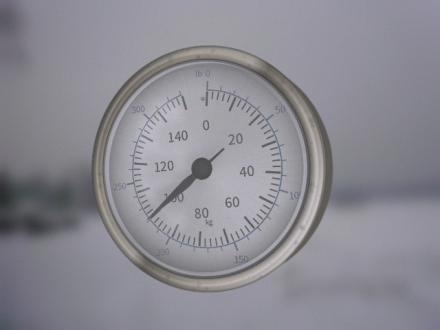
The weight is 100
